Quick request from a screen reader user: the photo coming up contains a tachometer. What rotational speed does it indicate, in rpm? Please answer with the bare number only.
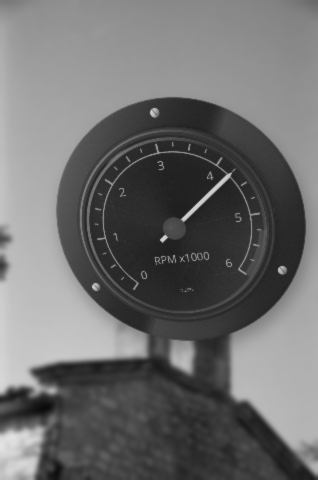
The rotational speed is 4250
